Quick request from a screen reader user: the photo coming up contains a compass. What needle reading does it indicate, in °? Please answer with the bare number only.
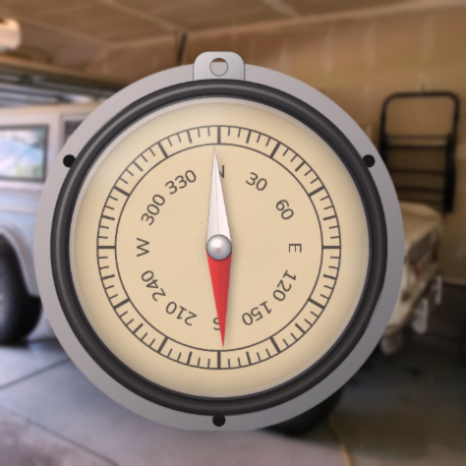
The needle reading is 177.5
